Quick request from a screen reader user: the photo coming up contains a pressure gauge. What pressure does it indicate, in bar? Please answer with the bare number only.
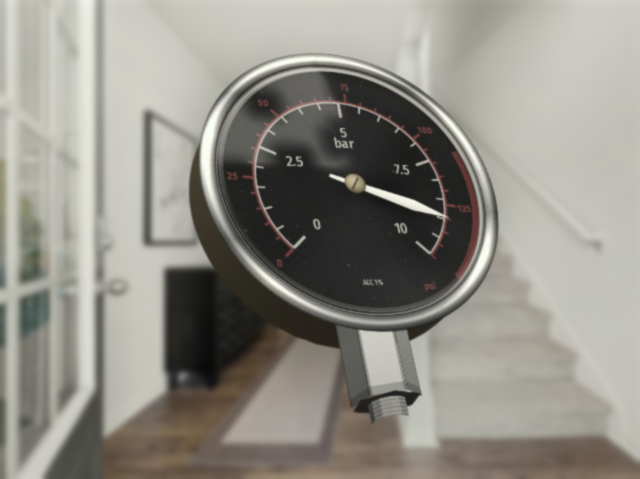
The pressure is 9
